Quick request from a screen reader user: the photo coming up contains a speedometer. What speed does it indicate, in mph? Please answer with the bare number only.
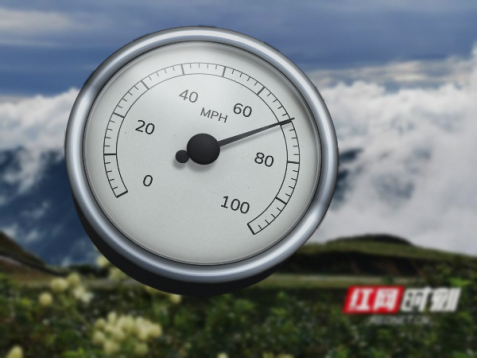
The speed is 70
